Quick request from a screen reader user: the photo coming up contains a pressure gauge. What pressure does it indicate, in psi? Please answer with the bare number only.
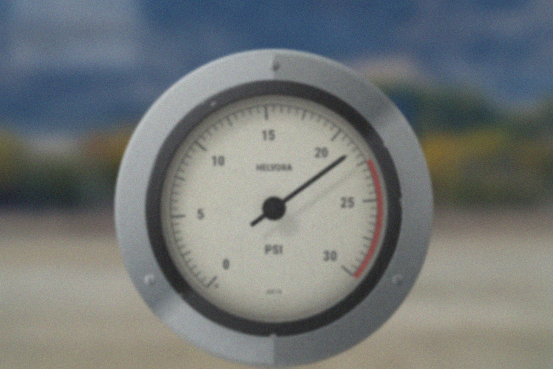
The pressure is 21.5
